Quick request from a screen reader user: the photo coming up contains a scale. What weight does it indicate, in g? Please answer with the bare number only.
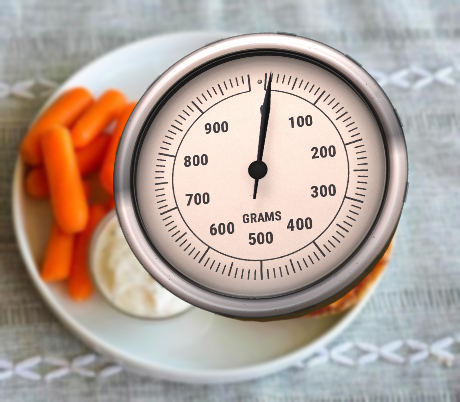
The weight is 10
